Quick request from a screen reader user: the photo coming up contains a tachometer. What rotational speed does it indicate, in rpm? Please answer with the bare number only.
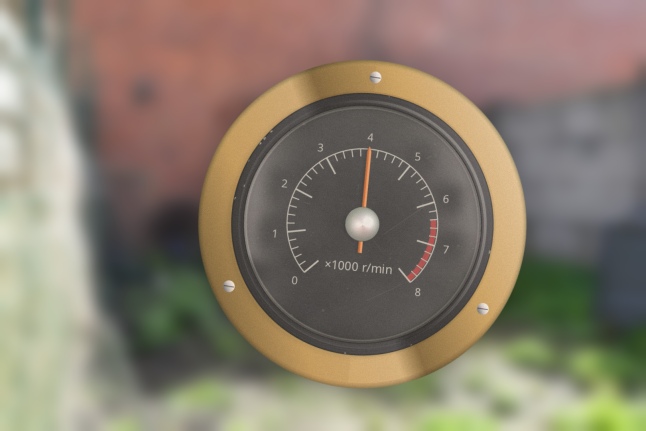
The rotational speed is 4000
